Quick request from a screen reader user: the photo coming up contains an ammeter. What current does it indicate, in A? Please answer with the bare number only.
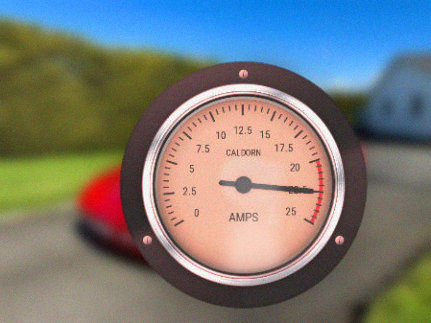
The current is 22.5
